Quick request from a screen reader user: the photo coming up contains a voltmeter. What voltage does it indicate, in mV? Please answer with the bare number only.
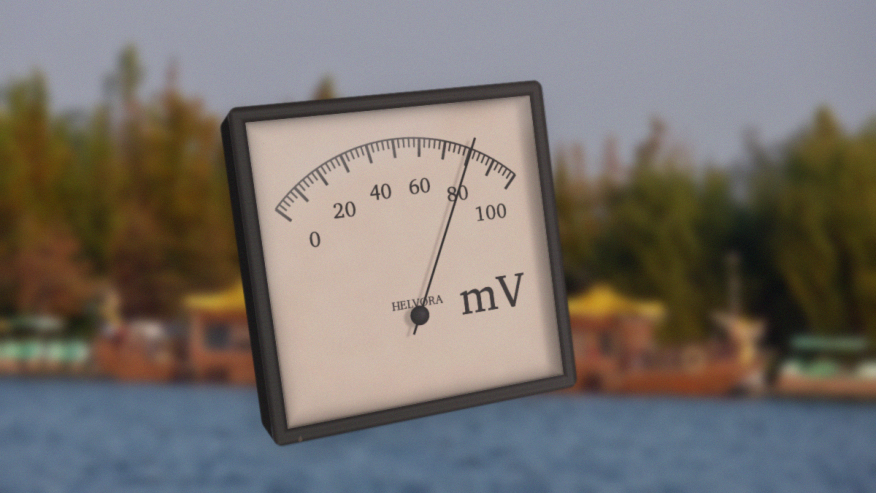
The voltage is 80
